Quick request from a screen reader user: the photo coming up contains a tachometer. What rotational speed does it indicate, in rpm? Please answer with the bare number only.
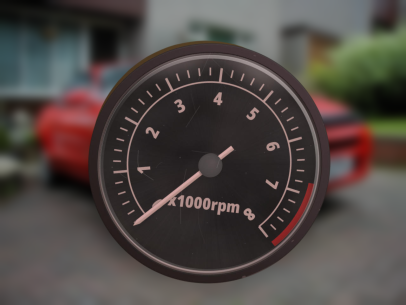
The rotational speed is 0
